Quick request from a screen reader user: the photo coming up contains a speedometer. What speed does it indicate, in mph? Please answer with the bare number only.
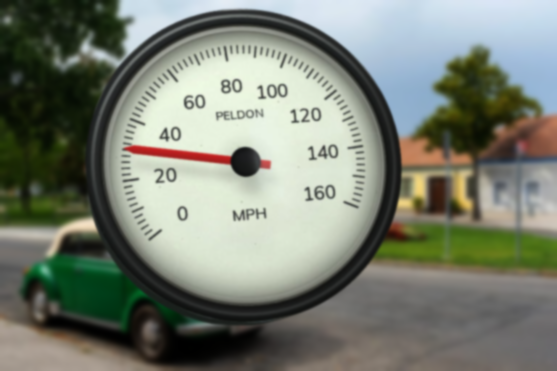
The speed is 30
